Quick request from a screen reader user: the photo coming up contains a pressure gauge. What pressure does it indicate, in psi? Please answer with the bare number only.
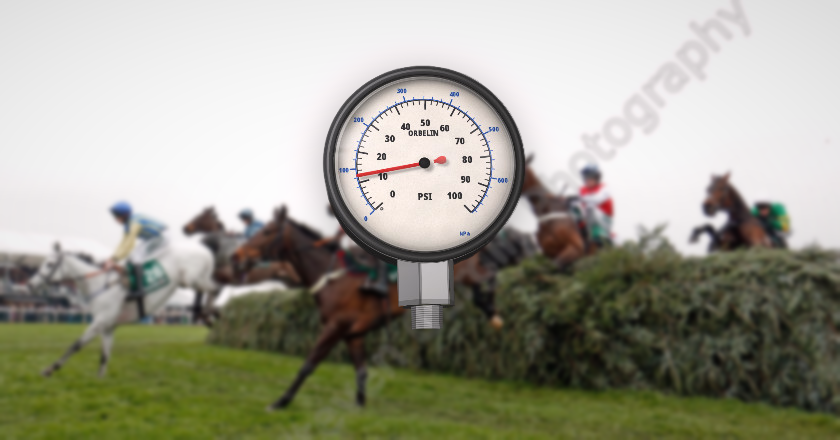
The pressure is 12
